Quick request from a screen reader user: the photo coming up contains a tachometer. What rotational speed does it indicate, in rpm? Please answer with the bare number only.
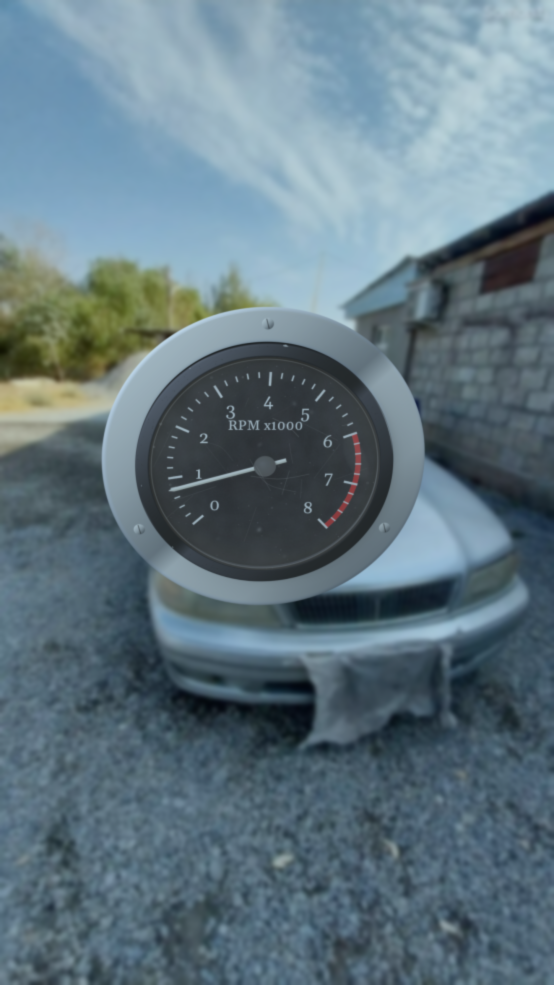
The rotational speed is 800
